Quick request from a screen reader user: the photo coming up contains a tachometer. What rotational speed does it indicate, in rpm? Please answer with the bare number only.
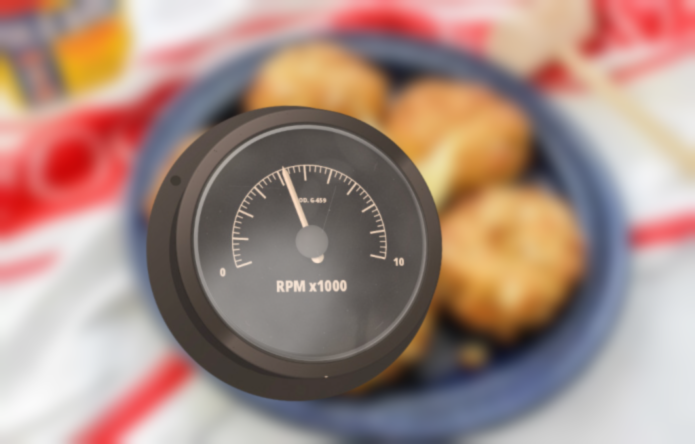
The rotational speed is 4200
